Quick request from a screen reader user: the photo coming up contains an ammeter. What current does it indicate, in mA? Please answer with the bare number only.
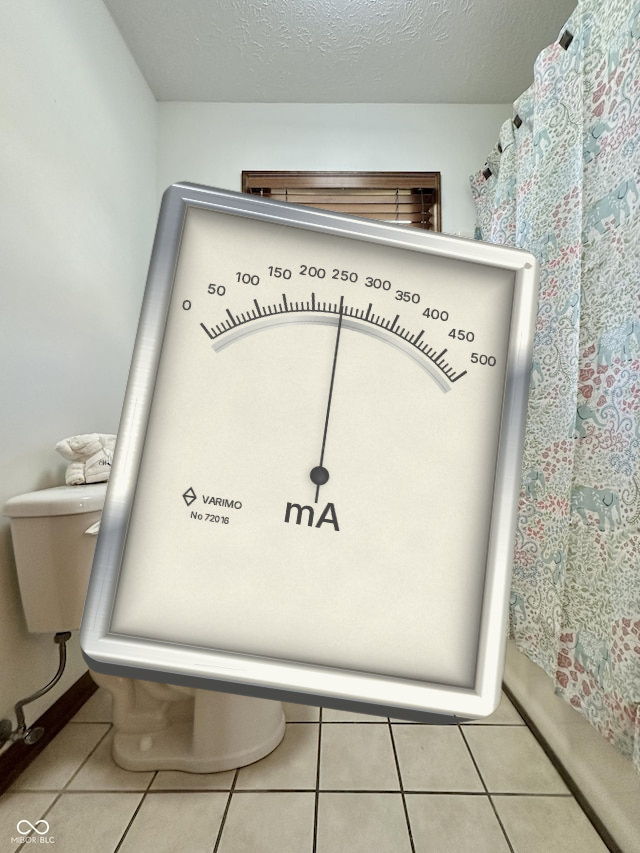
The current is 250
